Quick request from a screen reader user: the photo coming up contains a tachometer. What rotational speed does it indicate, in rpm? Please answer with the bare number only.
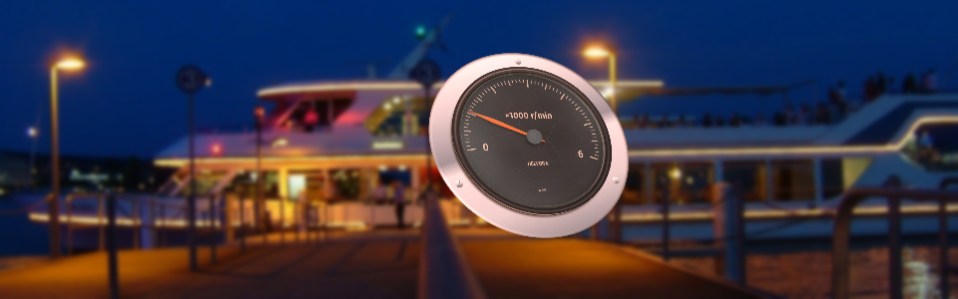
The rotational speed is 1000
